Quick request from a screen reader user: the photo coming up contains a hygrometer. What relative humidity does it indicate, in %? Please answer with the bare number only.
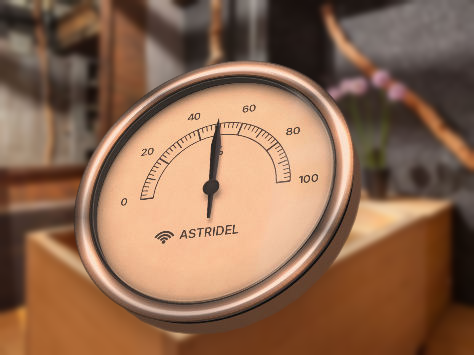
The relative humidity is 50
